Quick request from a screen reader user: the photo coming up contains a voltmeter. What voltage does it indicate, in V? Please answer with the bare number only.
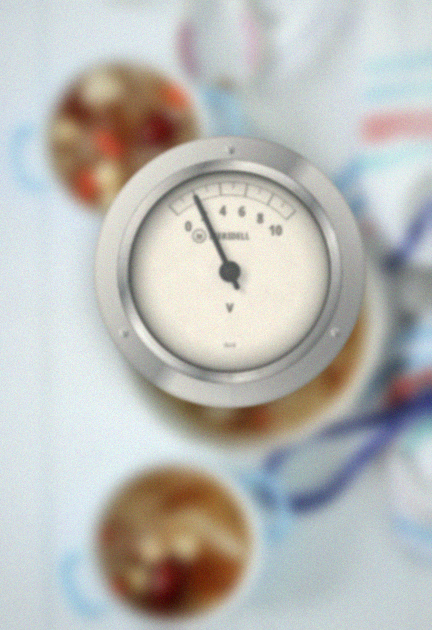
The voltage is 2
